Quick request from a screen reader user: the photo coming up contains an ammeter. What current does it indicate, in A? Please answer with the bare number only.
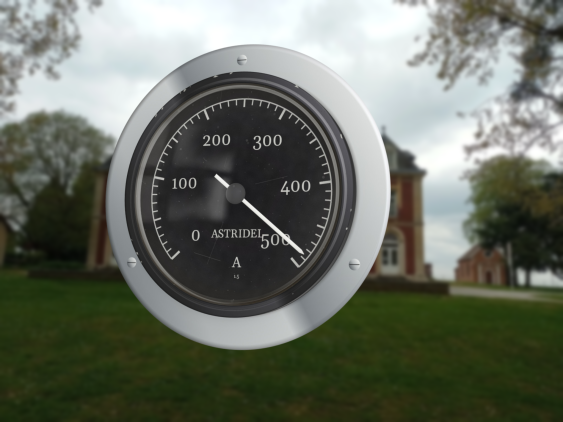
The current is 485
